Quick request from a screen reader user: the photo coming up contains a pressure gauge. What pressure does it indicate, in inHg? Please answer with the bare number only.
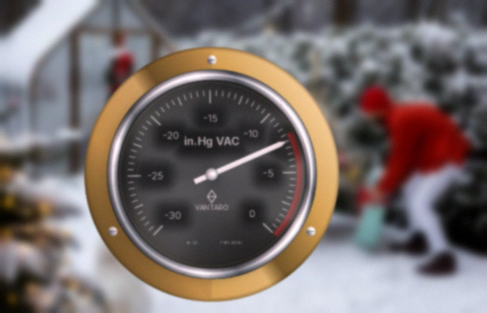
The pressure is -7.5
